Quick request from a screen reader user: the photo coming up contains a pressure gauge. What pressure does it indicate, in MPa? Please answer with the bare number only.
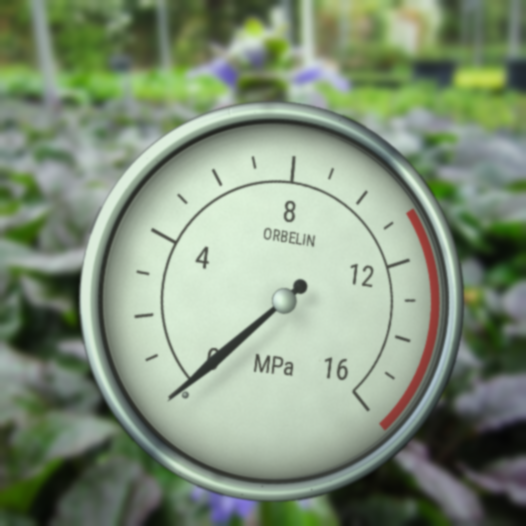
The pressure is 0
